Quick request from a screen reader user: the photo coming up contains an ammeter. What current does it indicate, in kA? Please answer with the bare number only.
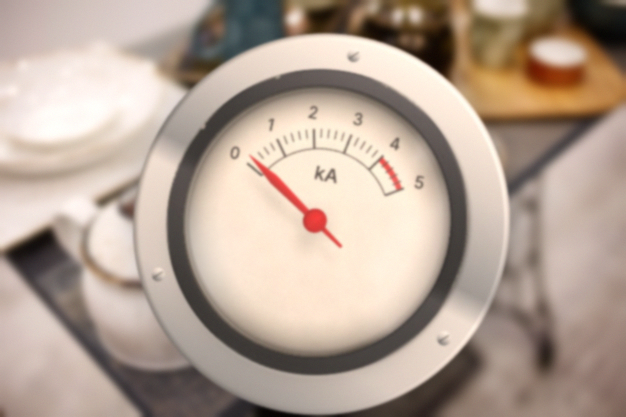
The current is 0.2
